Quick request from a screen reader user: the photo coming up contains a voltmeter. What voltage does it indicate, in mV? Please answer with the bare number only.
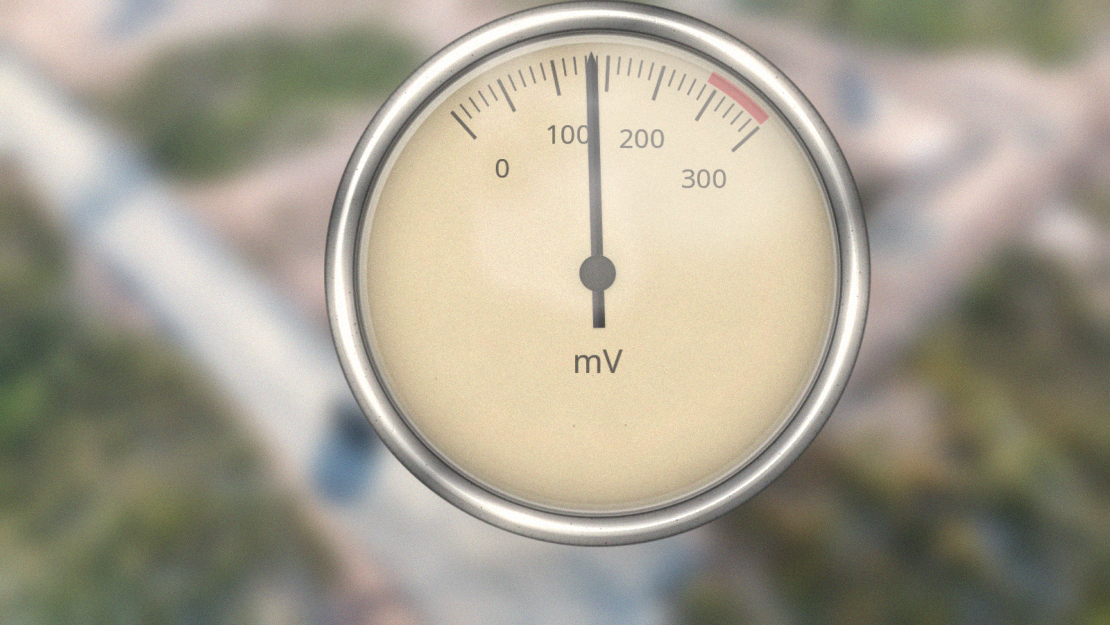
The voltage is 135
